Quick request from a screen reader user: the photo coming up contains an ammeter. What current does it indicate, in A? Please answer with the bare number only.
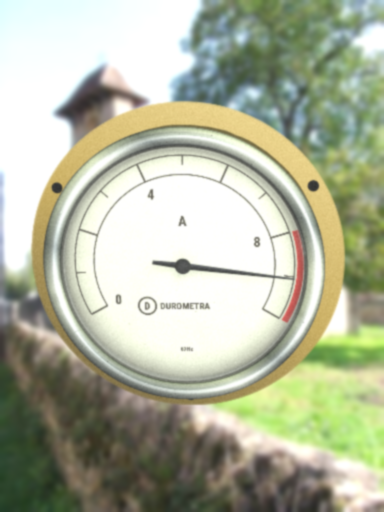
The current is 9
